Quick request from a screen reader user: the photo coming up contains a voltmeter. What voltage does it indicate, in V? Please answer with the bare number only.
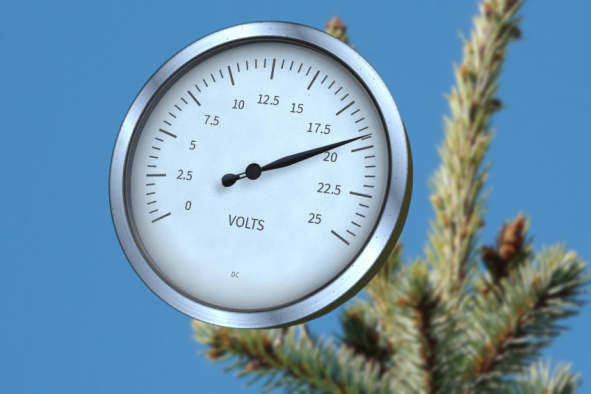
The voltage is 19.5
